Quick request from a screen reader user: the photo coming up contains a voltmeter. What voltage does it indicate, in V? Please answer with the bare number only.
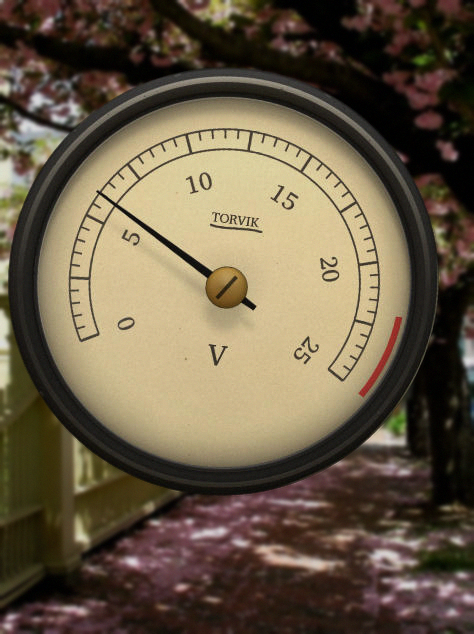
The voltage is 6
